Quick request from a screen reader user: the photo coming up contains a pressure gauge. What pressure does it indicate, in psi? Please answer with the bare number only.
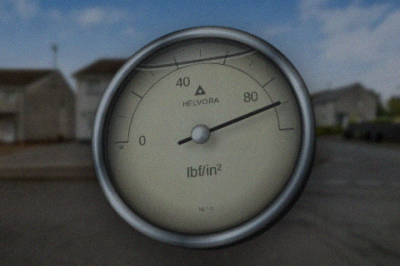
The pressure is 90
